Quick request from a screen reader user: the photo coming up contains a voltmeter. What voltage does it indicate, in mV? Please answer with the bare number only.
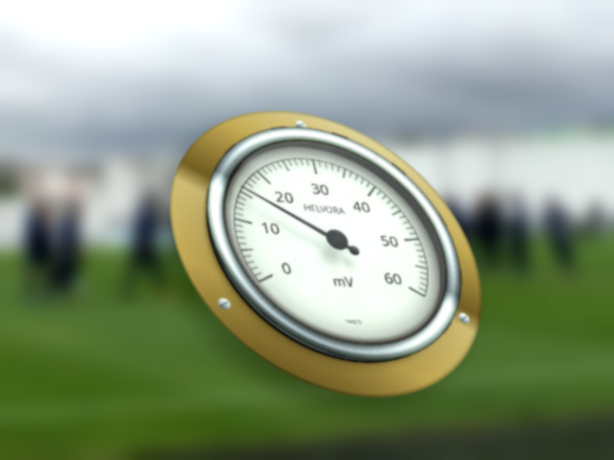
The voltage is 15
